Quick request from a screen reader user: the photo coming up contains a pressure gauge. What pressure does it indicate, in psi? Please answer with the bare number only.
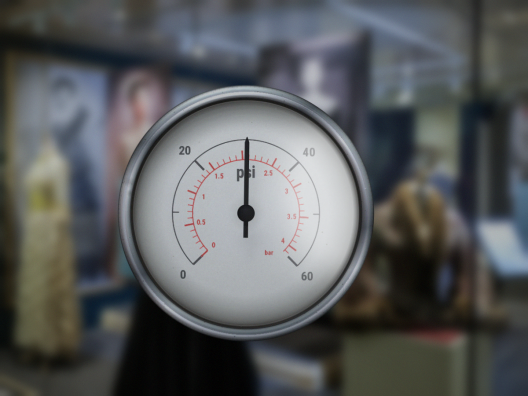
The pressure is 30
